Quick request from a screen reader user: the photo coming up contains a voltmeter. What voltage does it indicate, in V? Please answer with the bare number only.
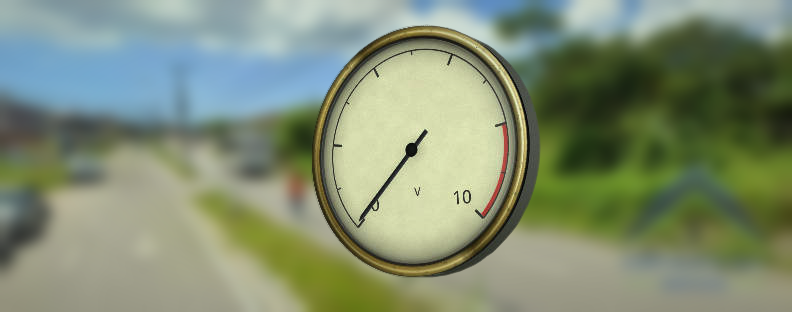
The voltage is 0
